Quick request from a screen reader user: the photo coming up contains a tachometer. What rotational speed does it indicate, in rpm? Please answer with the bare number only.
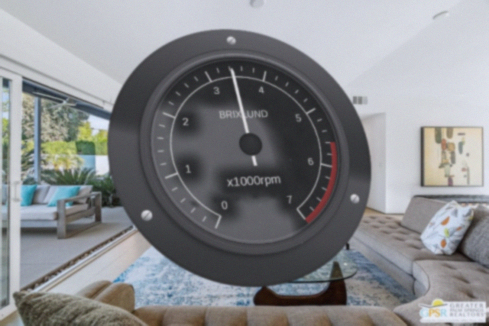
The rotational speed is 3400
